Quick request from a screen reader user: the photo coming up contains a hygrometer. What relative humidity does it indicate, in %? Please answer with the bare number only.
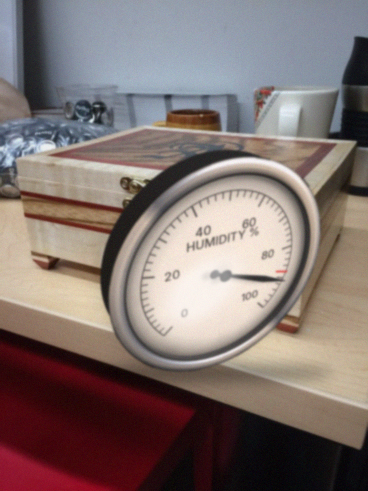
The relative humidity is 90
